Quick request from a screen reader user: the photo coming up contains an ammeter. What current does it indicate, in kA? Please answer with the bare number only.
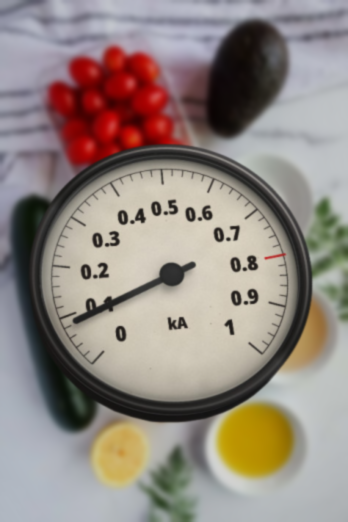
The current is 0.08
